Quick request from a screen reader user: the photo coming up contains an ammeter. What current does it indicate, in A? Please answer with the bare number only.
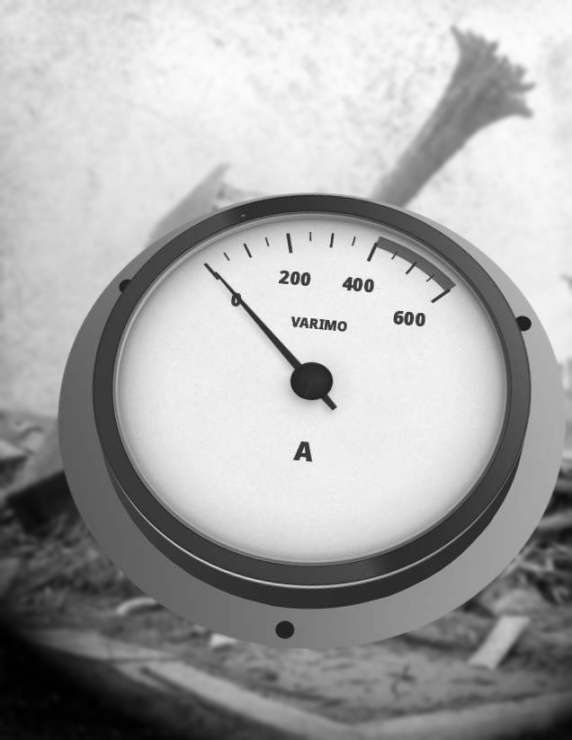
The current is 0
